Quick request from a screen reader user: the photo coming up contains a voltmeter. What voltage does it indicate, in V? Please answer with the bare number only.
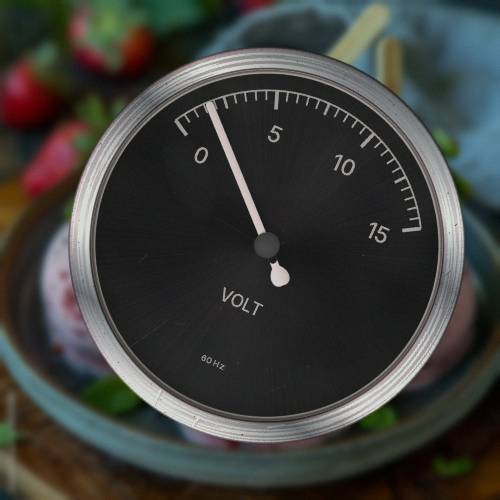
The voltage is 1.75
